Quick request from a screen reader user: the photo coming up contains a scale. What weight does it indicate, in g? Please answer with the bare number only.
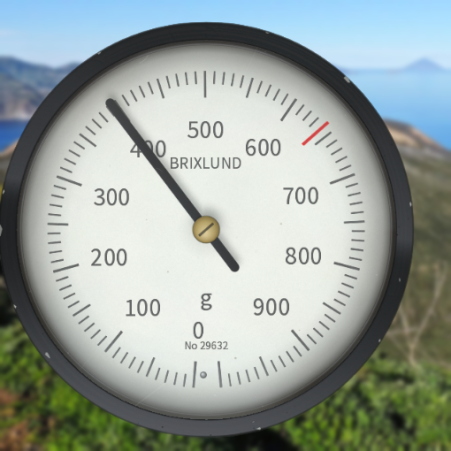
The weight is 395
